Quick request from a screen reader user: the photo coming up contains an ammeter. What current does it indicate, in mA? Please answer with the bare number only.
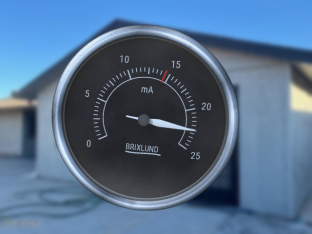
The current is 22.5
